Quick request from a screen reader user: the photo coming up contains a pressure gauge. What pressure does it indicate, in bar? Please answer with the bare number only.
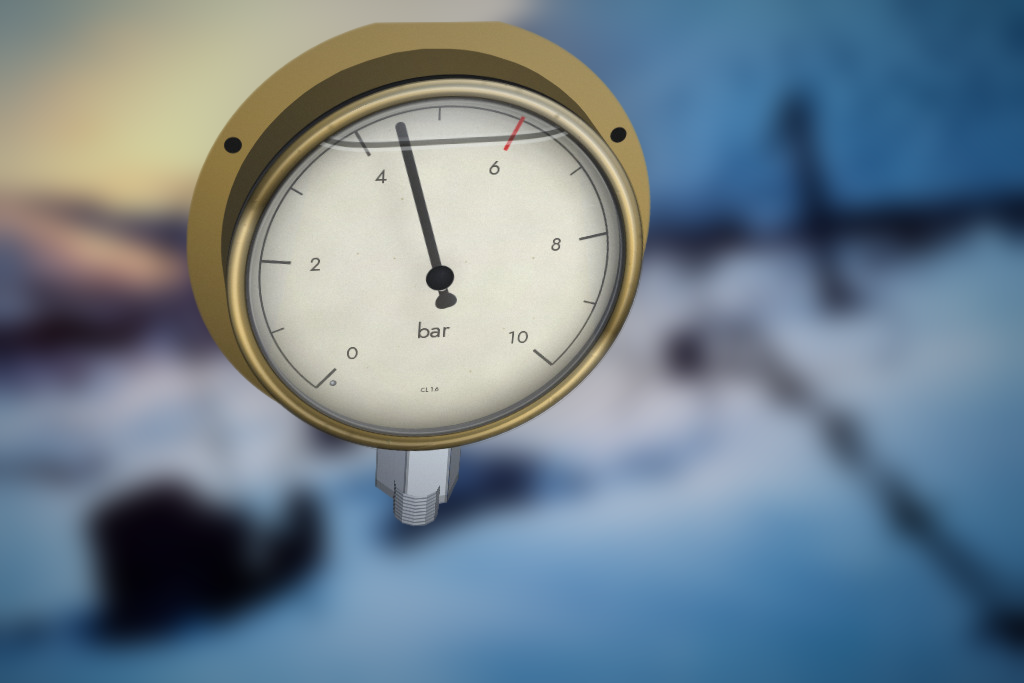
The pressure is 4.5
